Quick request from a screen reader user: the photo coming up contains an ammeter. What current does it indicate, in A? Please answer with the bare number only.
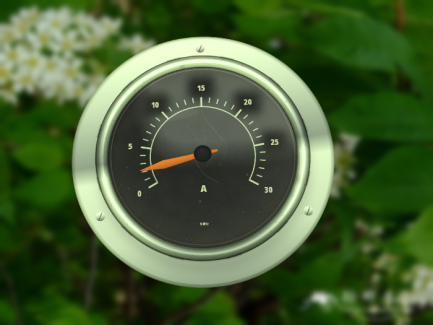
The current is 2
